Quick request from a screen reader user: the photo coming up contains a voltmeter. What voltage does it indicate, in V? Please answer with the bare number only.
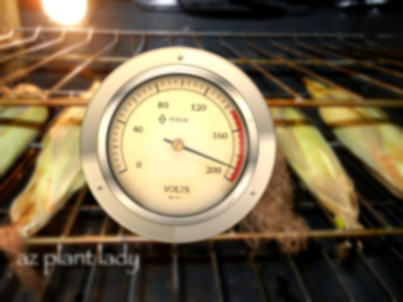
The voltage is 190
